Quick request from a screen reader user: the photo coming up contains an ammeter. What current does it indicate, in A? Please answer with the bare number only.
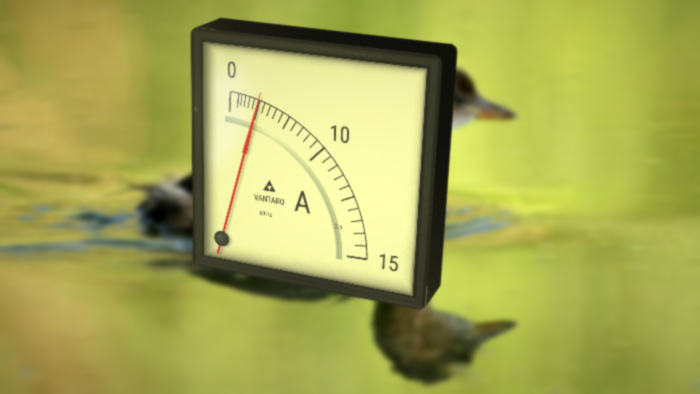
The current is 5
